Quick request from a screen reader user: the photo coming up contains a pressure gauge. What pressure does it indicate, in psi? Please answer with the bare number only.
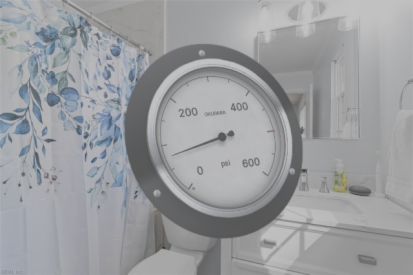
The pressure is 75
